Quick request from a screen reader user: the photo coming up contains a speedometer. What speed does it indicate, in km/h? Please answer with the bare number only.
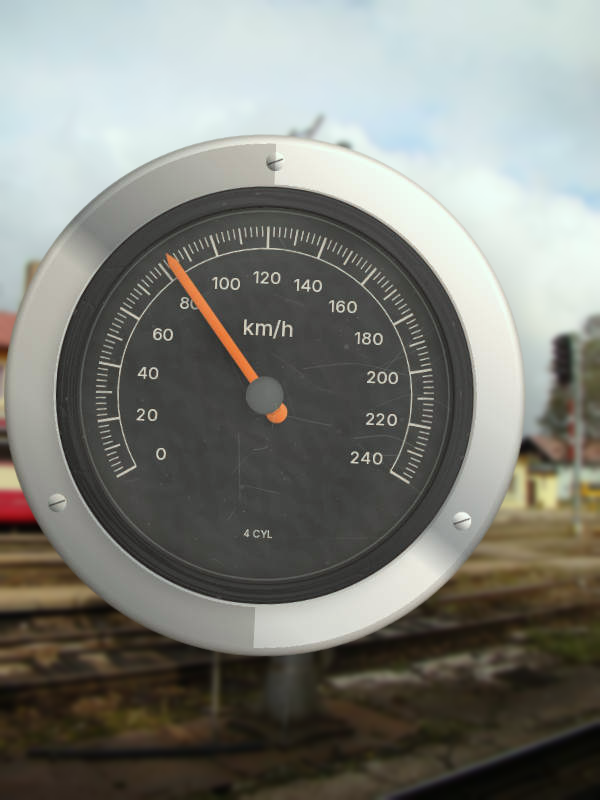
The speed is 84
